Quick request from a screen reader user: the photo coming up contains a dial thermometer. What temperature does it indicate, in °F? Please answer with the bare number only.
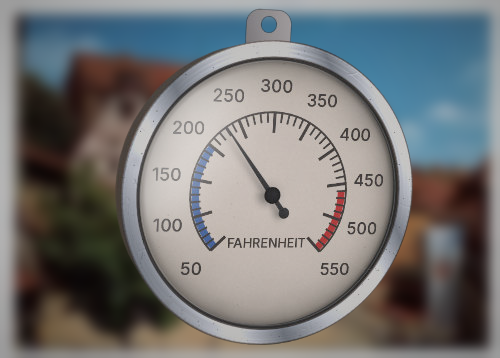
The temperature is 230
